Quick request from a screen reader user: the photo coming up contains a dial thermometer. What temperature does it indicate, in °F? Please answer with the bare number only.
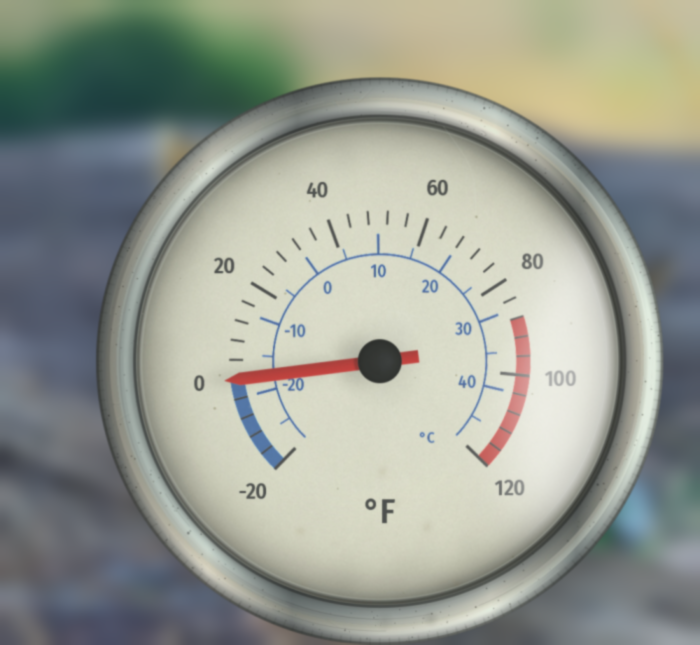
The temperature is 0
